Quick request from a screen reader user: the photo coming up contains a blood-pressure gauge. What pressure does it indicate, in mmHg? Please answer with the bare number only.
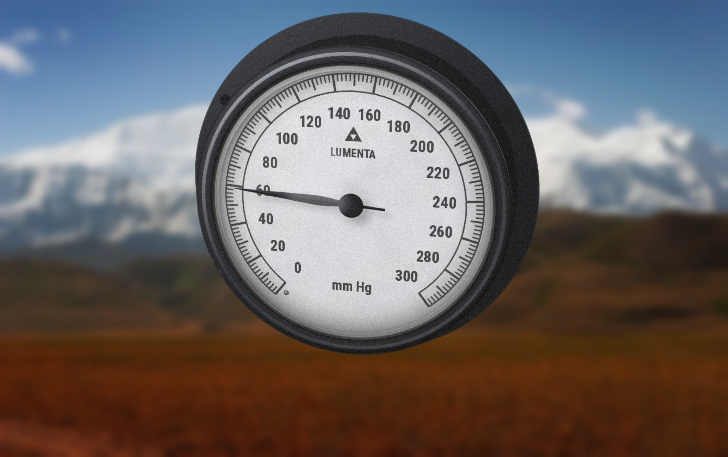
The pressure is 60
